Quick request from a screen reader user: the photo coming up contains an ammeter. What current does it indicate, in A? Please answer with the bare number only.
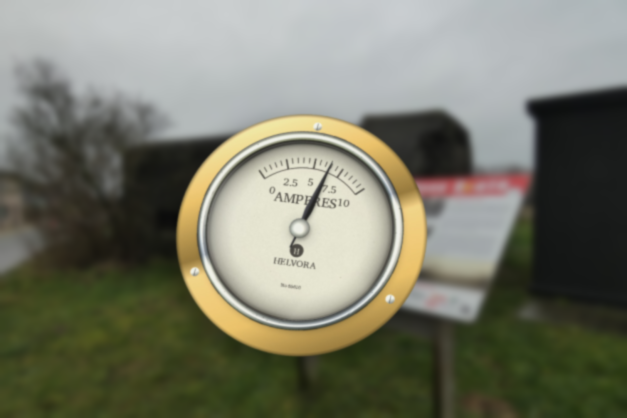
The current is 6.5
